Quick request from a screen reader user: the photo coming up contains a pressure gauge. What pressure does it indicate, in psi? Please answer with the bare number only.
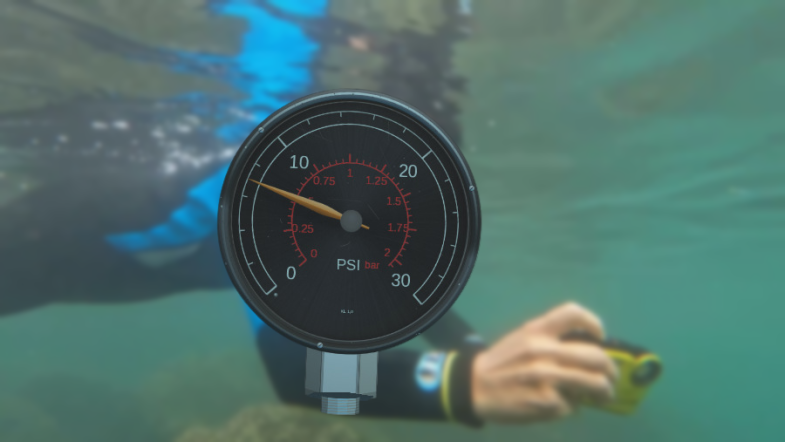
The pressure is 7
